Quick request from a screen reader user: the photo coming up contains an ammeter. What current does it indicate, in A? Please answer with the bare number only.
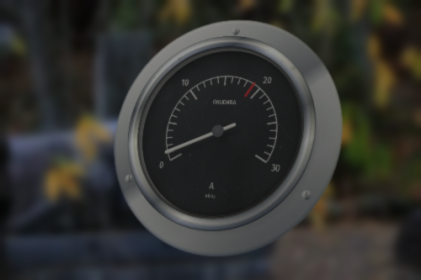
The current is 1
